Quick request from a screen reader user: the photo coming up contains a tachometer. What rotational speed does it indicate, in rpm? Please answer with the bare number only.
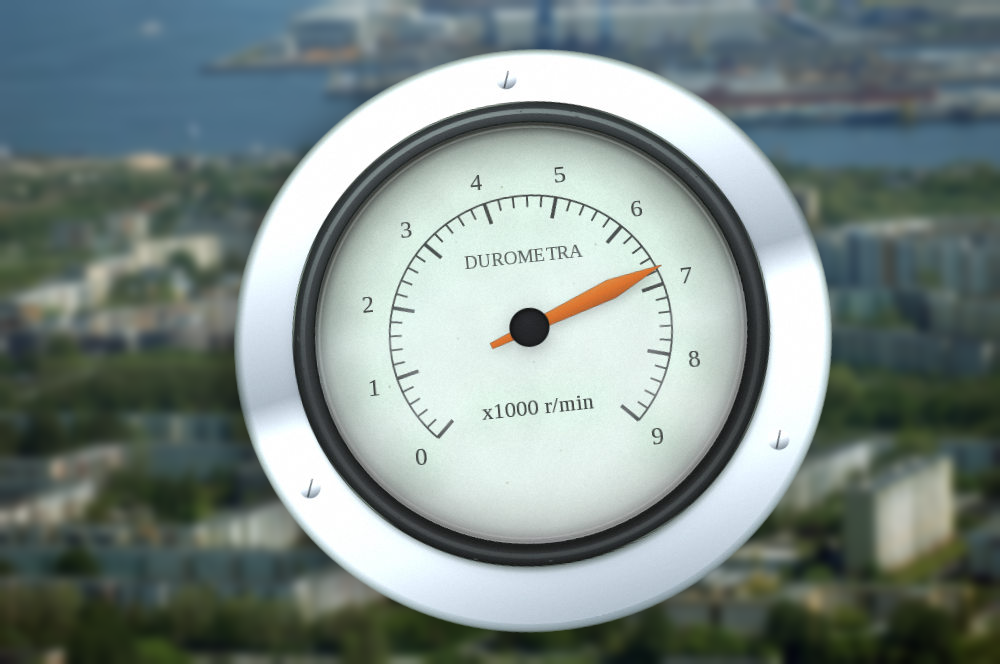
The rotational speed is 6800
